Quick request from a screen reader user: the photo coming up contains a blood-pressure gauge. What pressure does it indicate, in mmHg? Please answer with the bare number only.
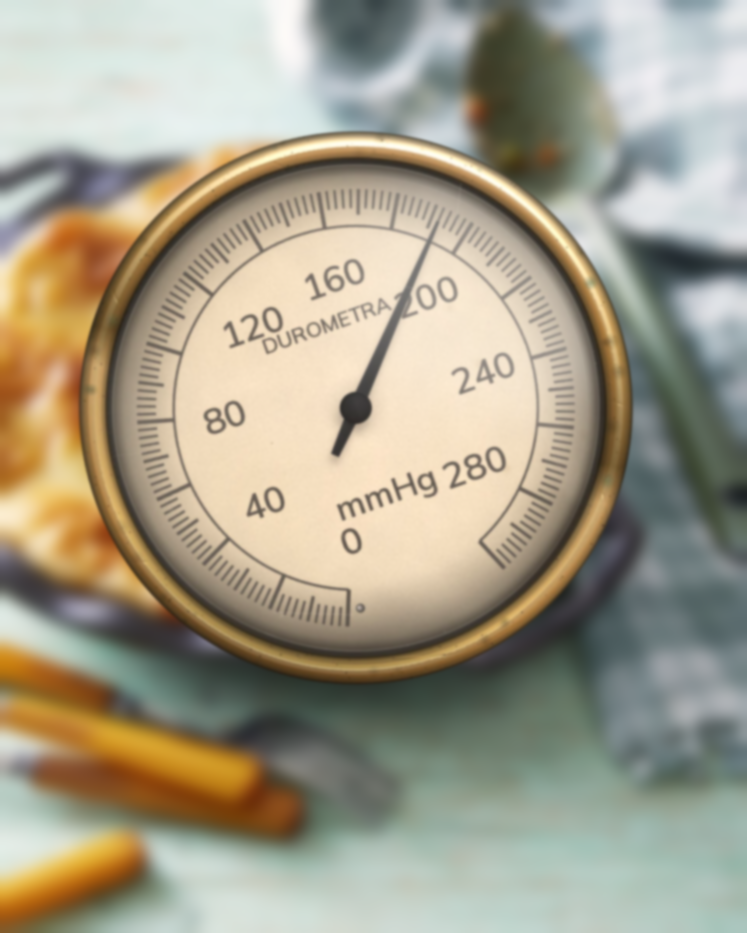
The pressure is 192
